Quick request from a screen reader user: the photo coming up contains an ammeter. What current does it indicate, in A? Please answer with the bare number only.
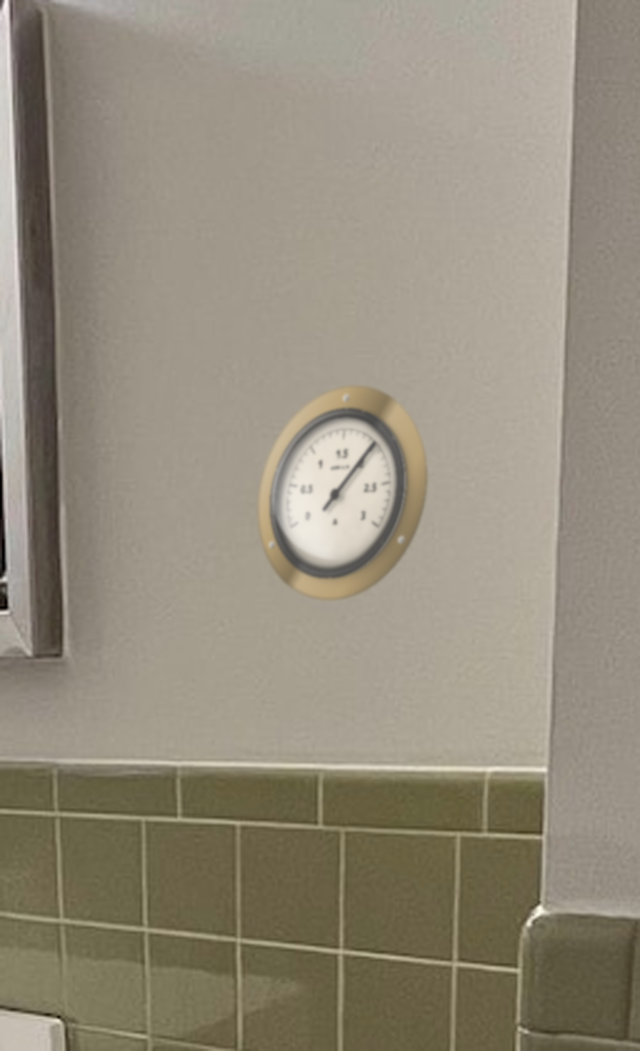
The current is 2
